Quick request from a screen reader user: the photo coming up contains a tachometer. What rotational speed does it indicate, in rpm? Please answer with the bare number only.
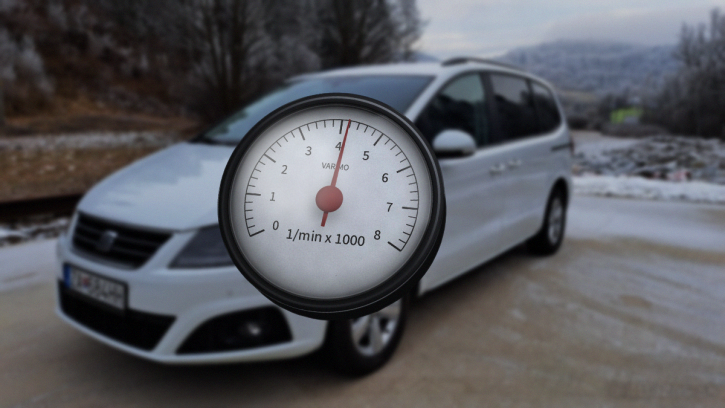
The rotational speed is 4200
